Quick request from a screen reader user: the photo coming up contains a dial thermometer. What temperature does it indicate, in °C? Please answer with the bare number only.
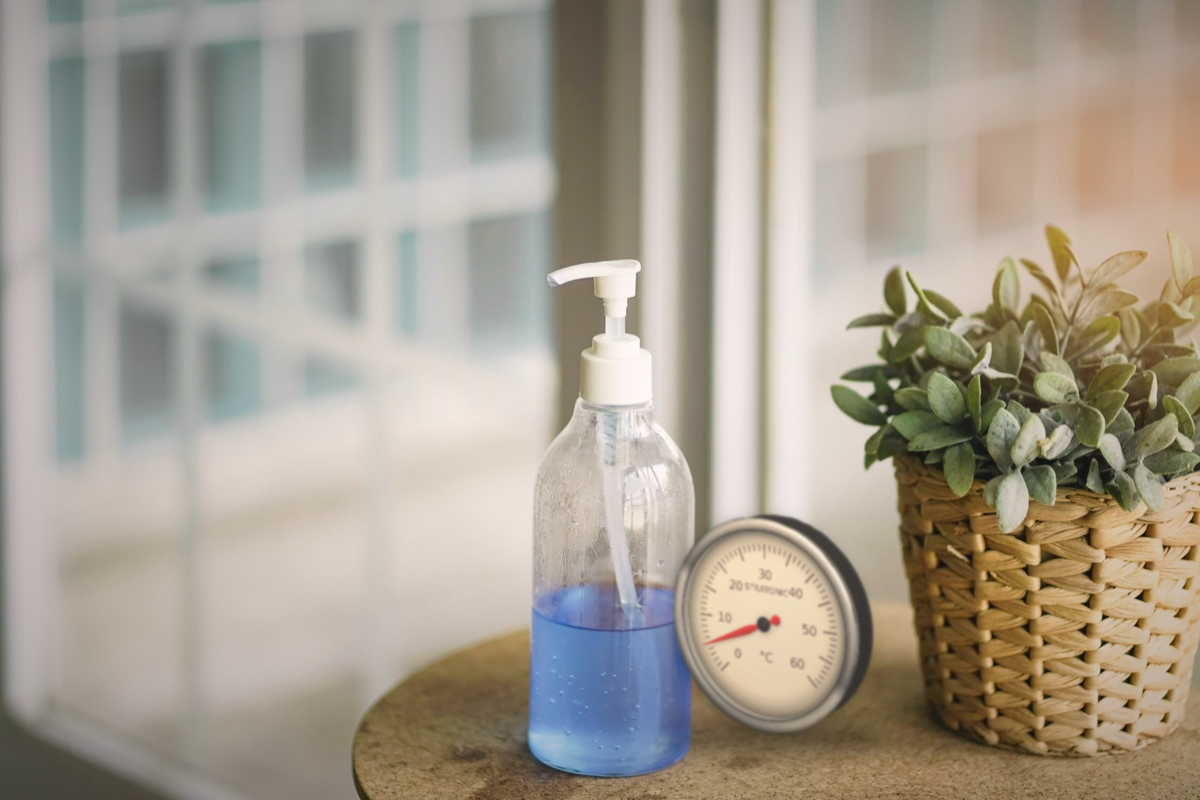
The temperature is 5
